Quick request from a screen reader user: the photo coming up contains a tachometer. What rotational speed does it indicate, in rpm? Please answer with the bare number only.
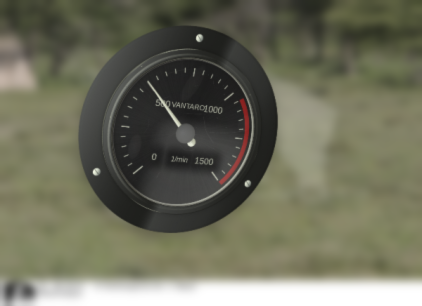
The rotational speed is 500
